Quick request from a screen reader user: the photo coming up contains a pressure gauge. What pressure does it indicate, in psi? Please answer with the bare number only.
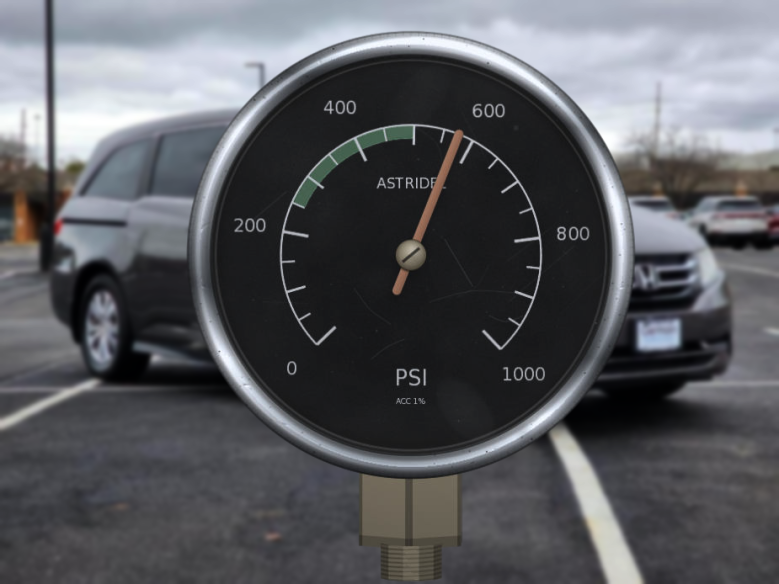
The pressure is 575
